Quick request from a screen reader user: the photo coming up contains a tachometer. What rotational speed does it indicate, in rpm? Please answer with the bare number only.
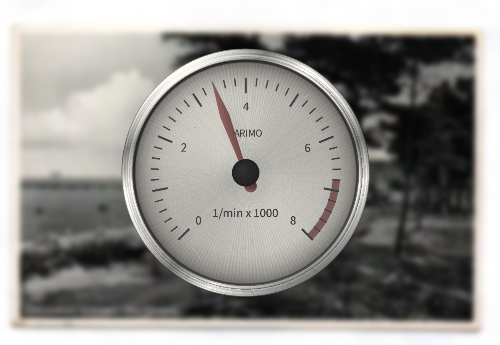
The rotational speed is 3400
